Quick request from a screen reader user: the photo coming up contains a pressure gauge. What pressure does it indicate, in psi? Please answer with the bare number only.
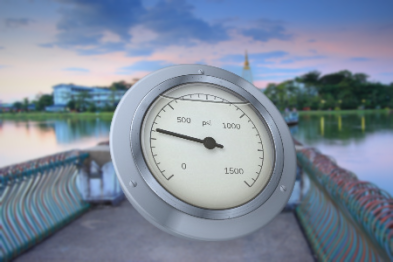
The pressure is 300
